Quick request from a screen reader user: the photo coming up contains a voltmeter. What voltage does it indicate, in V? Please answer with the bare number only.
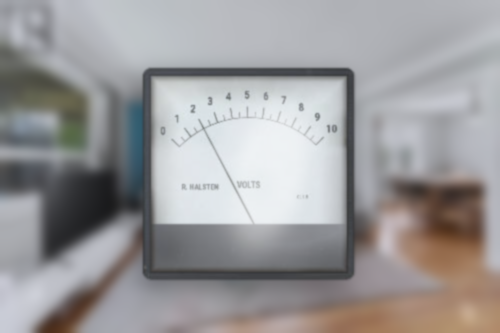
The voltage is 2
